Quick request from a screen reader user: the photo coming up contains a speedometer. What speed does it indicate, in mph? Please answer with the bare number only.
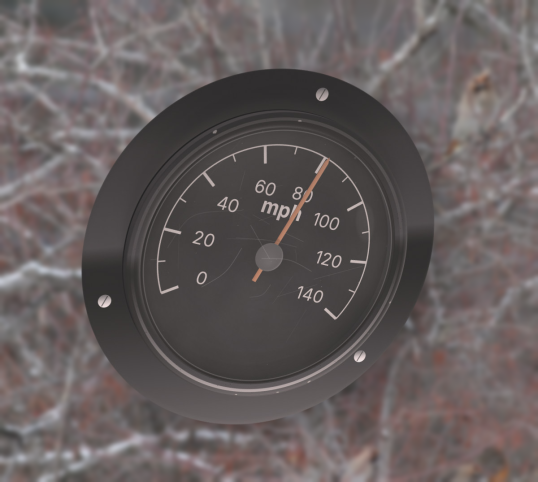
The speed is 80
